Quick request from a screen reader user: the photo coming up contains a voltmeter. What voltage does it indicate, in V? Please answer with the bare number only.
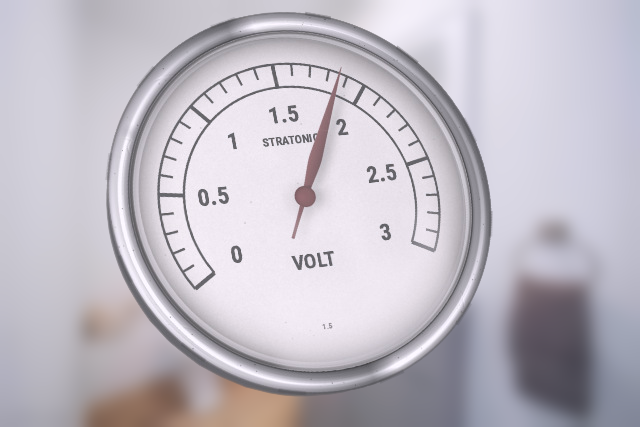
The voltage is 1.85
